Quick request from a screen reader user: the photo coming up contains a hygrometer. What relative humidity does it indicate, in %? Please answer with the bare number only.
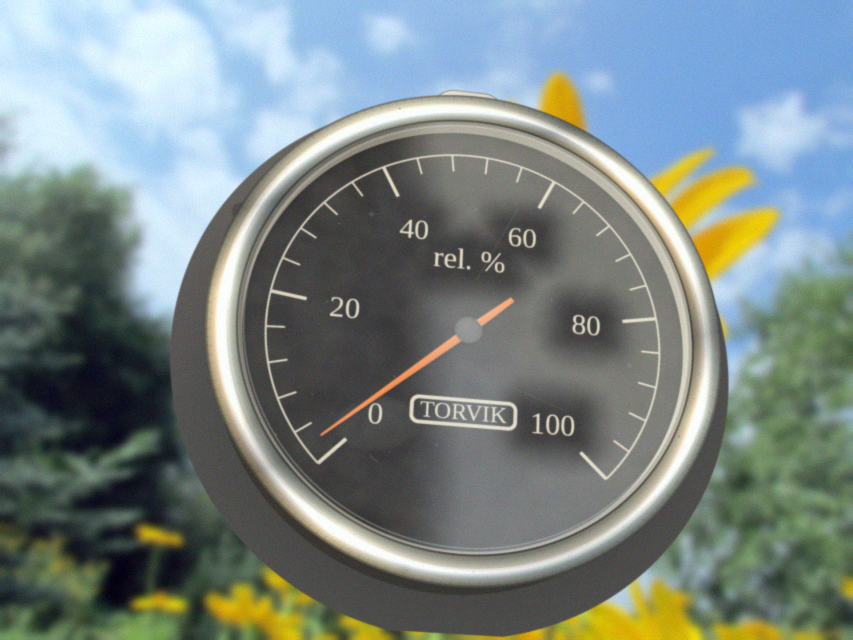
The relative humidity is 2
